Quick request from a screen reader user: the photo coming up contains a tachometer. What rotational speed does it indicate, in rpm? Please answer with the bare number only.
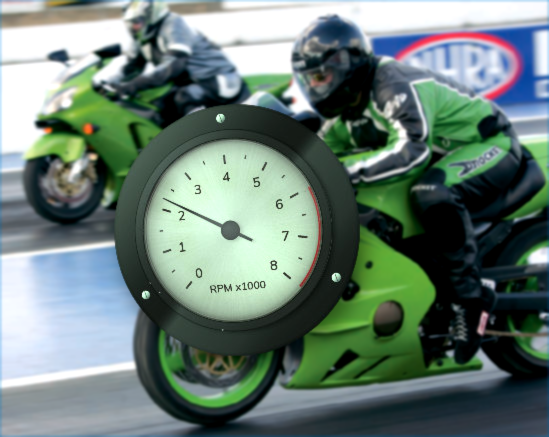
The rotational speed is 2250
